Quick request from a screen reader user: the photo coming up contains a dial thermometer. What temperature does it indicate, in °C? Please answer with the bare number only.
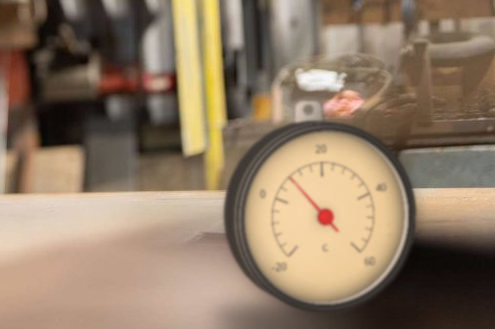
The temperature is 8
